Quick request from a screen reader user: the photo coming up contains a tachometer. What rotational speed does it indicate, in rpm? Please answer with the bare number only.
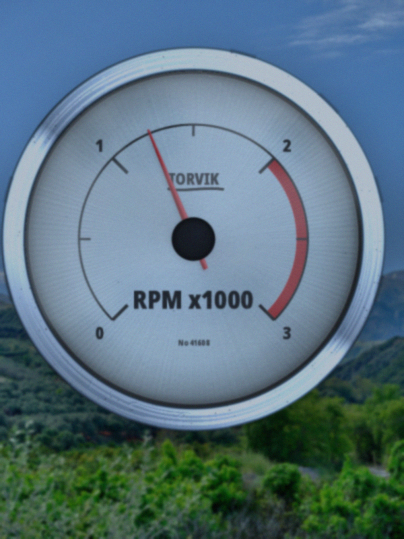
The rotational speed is 1250
